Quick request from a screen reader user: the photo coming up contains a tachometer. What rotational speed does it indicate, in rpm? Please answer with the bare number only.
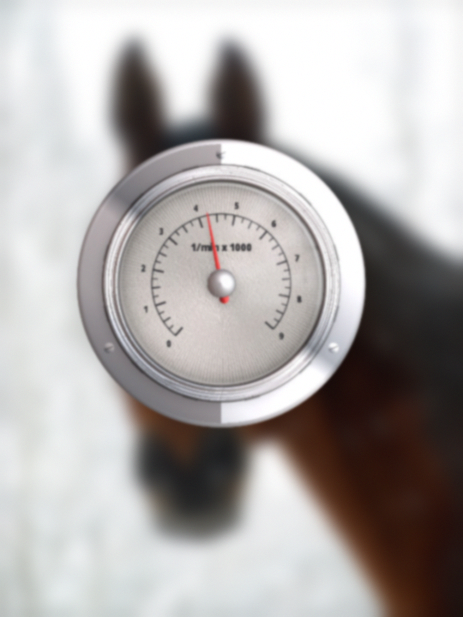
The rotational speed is 4250
